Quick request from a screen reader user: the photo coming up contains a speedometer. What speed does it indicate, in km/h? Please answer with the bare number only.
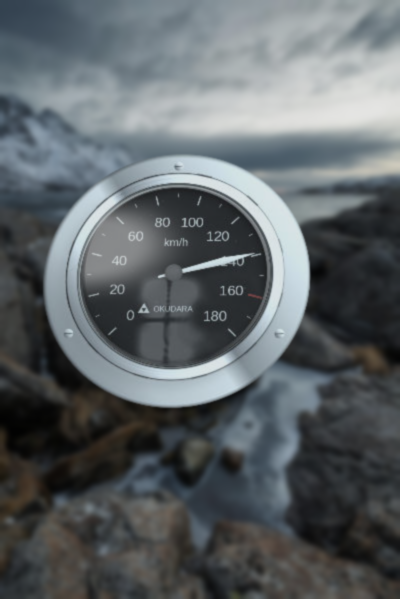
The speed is 140
